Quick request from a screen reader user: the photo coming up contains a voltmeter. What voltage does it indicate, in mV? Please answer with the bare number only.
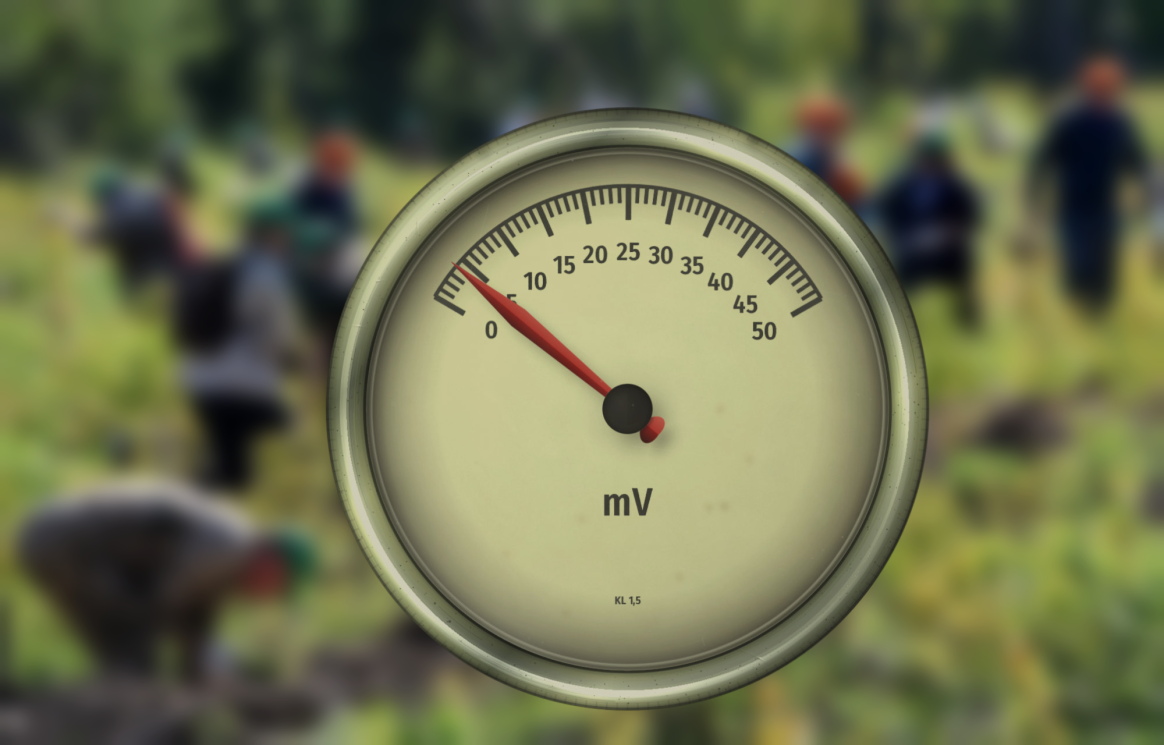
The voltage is 4
